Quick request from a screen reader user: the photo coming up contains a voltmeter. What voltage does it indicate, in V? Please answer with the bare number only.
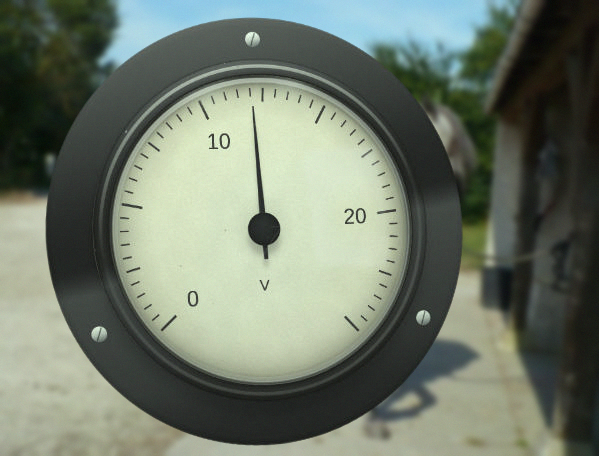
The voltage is 12
